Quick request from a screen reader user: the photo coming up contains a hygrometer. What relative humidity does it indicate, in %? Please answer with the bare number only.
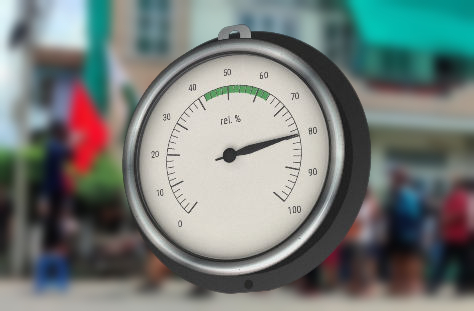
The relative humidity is 80
